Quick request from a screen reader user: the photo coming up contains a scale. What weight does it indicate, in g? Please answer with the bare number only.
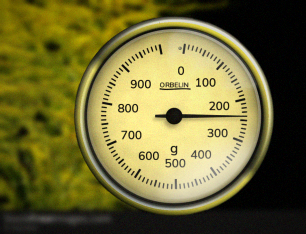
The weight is 240
